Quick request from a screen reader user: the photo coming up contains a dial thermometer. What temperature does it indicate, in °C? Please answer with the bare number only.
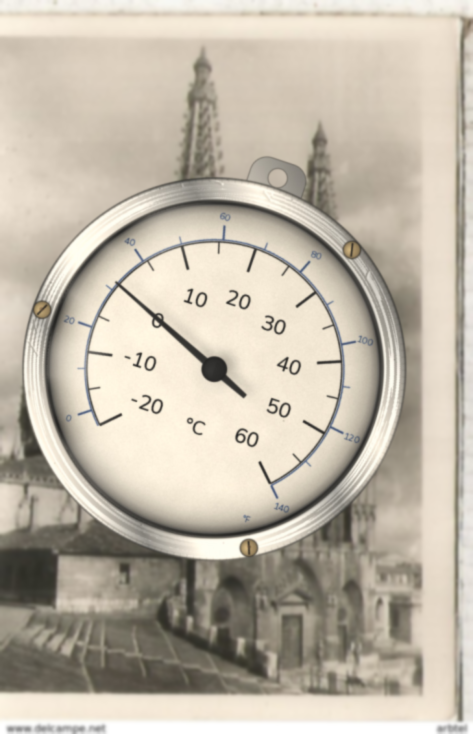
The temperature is 0
